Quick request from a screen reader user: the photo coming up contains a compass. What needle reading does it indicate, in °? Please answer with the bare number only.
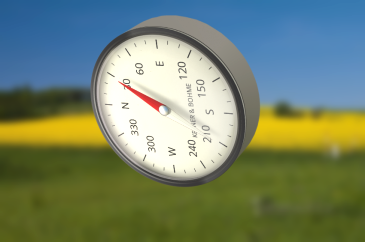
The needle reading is 30
